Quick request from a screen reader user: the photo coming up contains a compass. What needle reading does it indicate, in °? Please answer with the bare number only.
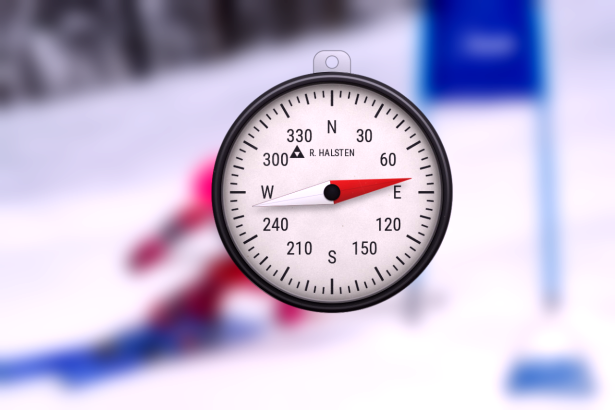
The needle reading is 80
